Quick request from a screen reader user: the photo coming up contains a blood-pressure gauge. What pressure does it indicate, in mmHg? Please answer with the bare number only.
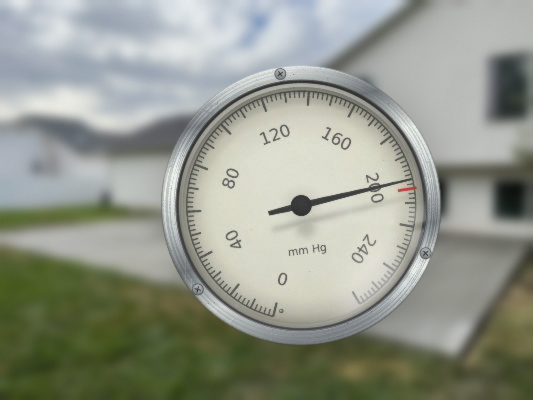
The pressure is 200
